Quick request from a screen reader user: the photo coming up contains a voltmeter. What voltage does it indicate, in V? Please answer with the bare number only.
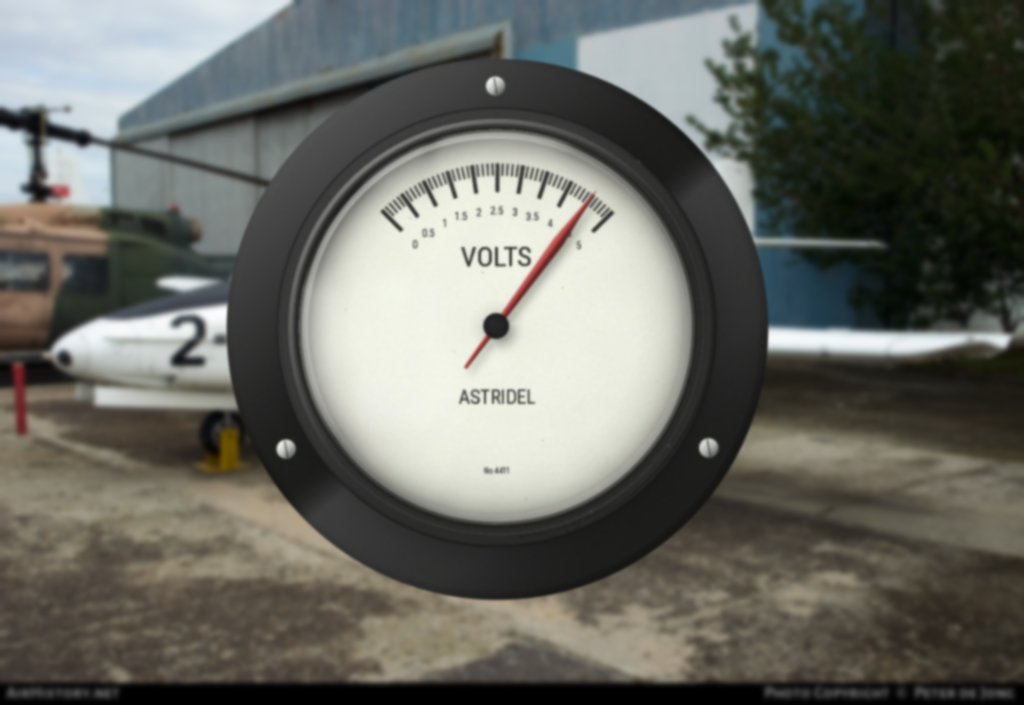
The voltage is 4.5
